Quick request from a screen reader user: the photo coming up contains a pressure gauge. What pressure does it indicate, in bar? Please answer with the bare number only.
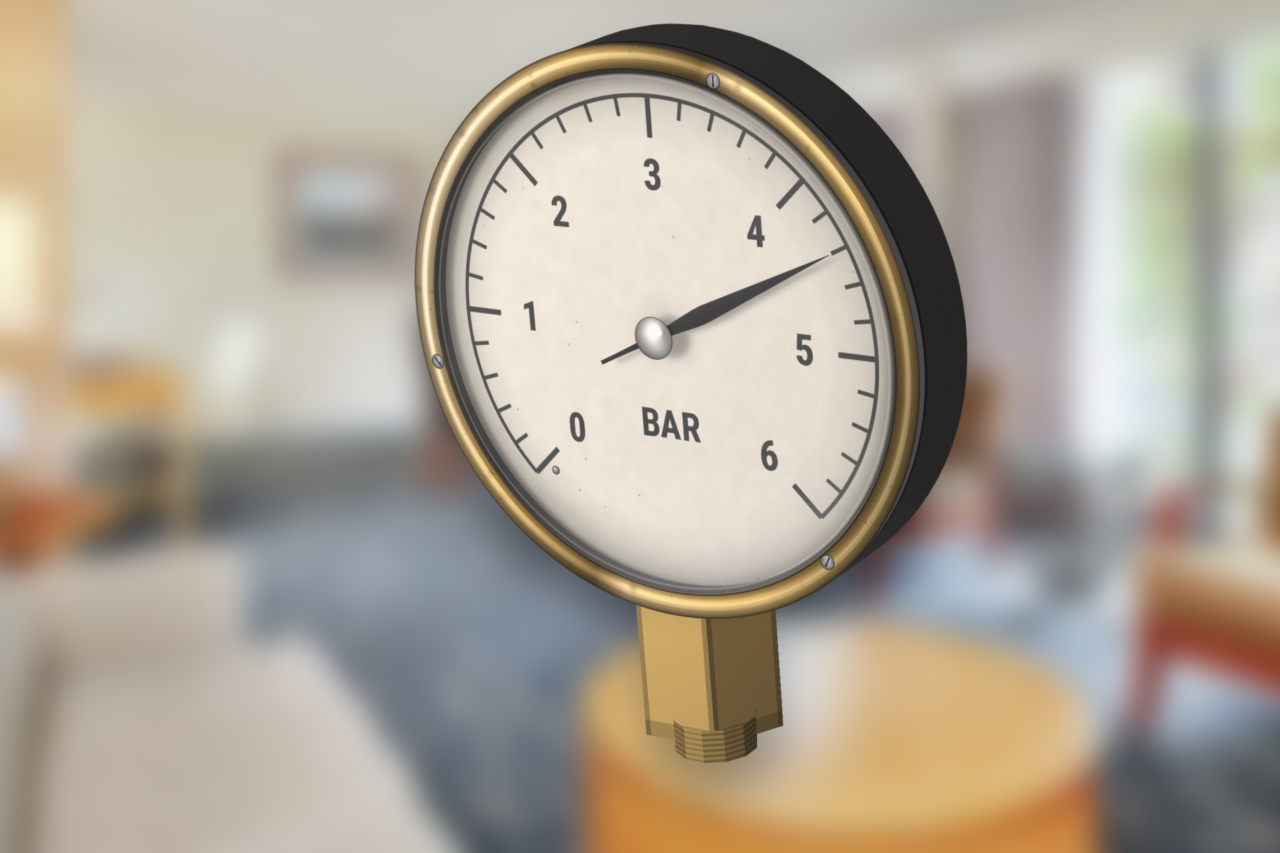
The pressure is 4.4
